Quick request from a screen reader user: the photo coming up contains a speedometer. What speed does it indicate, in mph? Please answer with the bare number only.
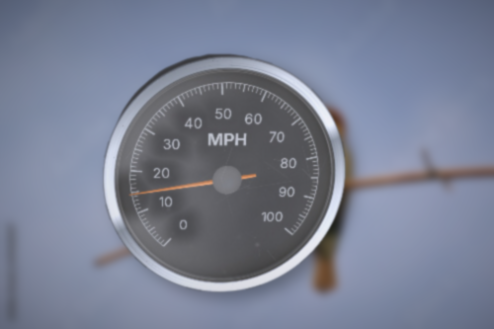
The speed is 15
